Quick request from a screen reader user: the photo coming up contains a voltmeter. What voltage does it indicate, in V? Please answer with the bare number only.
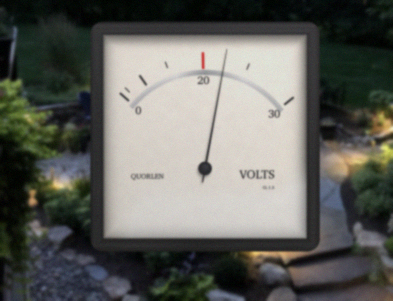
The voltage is 22.5
